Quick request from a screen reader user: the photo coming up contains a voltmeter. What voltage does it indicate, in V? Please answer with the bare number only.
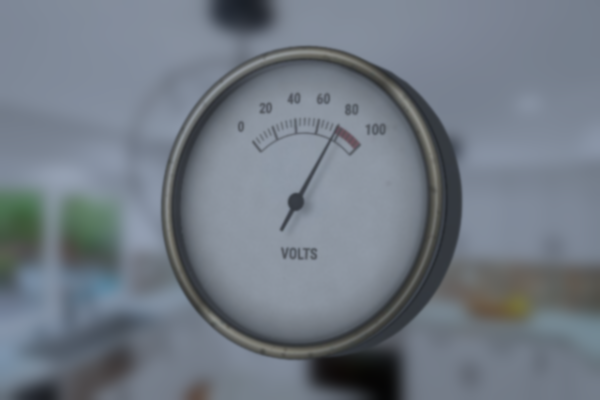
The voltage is 80
